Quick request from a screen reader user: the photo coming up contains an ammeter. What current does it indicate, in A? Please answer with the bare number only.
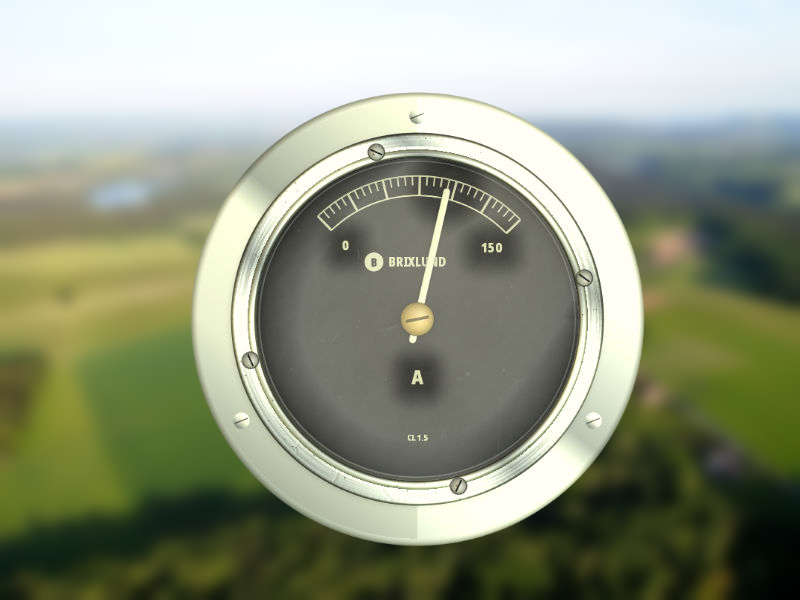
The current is 95
